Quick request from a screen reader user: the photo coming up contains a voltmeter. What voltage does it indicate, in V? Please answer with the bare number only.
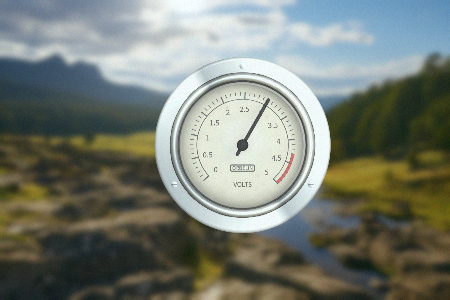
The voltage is 3
